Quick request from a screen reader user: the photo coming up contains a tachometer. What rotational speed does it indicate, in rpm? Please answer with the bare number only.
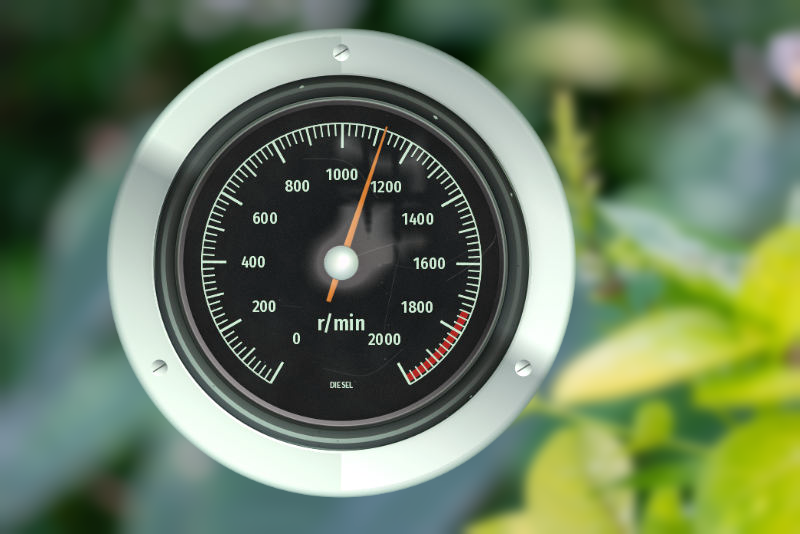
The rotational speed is 1120
